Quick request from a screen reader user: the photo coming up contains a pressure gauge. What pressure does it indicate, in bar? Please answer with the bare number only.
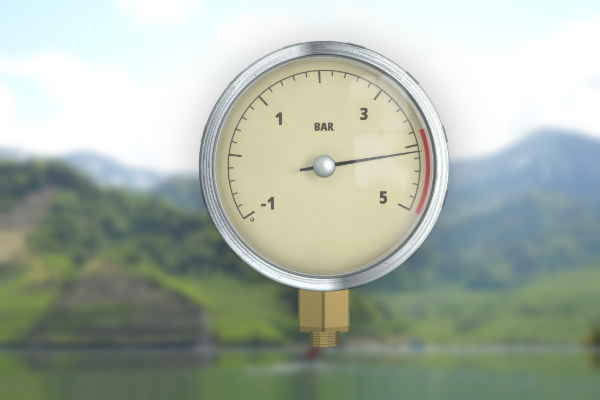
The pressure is 4.1
